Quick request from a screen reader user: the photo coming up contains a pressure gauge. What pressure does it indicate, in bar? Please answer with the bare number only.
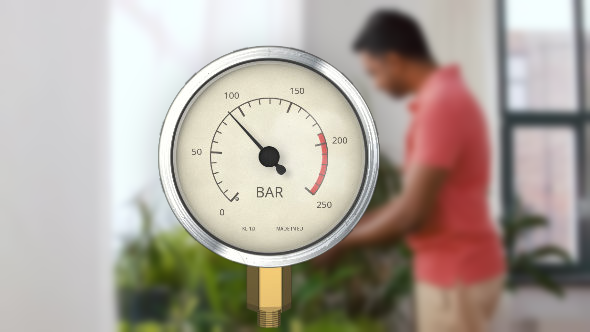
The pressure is 90
